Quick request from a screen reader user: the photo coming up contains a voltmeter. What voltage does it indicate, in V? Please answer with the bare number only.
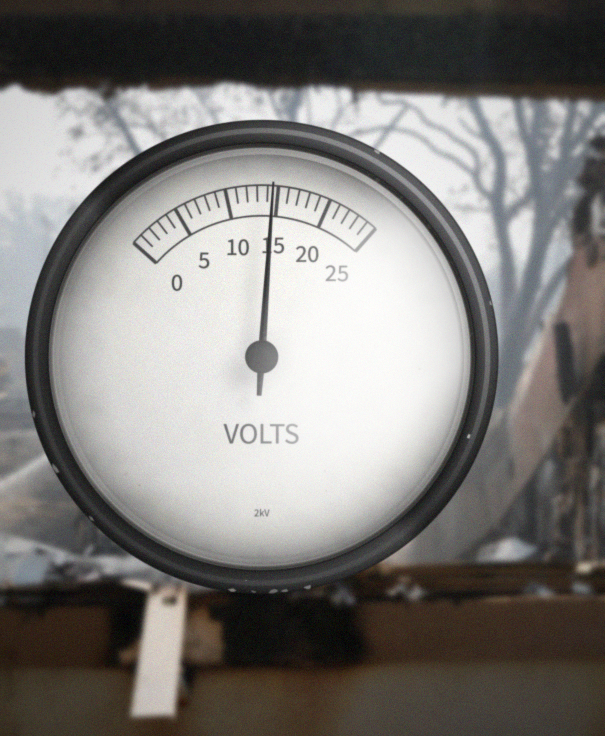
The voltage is 14.5
